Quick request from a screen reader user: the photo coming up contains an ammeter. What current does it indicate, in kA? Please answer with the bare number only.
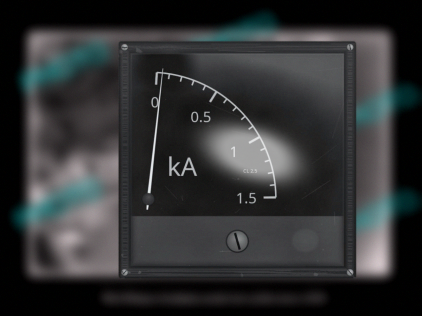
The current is 0.05
